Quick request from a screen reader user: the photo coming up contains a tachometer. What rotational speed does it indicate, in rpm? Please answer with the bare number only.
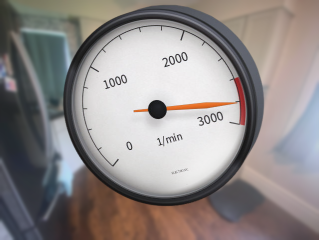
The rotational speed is 2800
